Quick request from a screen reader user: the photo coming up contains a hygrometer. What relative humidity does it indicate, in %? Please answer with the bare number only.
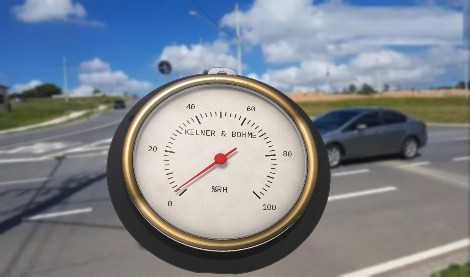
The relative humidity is 2
